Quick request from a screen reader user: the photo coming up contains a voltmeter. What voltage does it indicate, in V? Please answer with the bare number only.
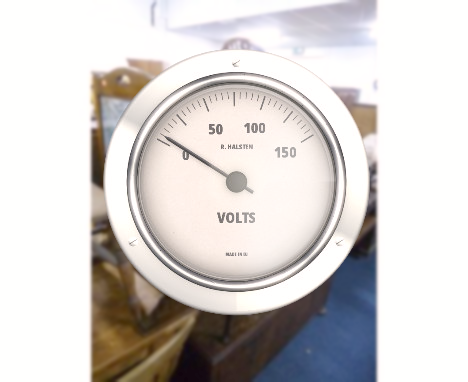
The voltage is 5
